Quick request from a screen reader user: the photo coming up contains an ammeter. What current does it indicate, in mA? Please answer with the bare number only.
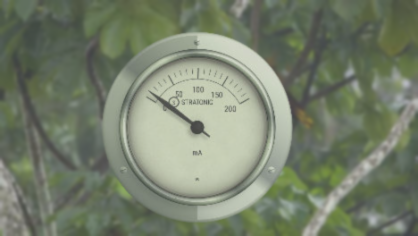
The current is 10
